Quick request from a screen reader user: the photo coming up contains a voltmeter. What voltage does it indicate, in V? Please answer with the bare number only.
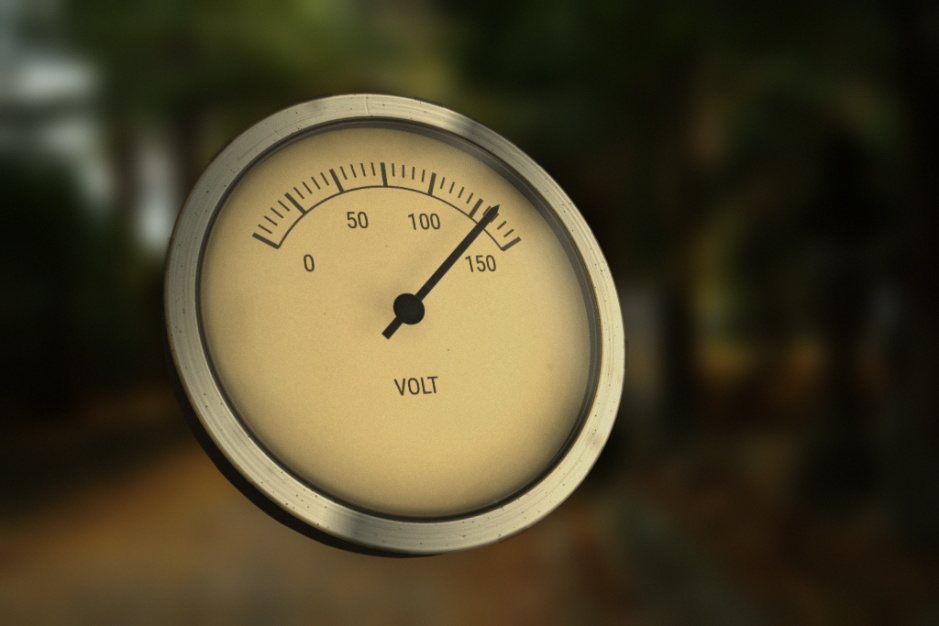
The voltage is 132.5
